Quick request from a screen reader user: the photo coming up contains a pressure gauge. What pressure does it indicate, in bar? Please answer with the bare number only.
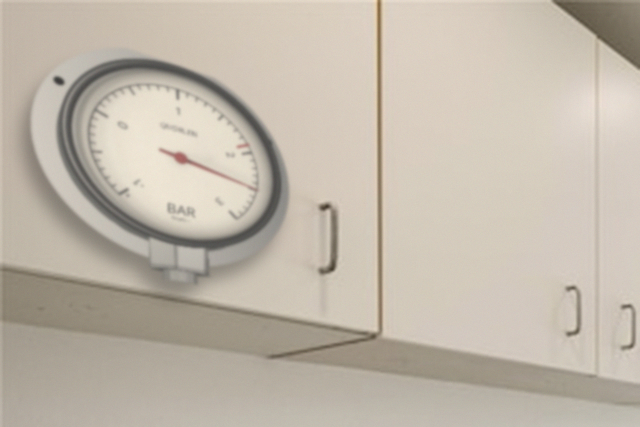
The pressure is 2.5
